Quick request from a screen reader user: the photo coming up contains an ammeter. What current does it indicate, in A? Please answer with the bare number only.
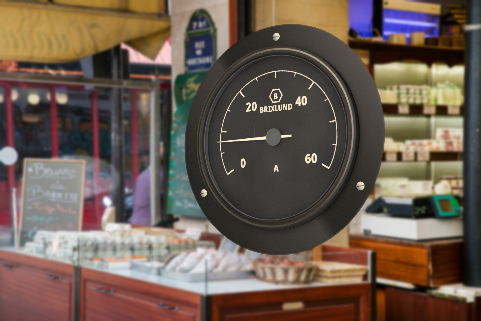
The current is 7.5
